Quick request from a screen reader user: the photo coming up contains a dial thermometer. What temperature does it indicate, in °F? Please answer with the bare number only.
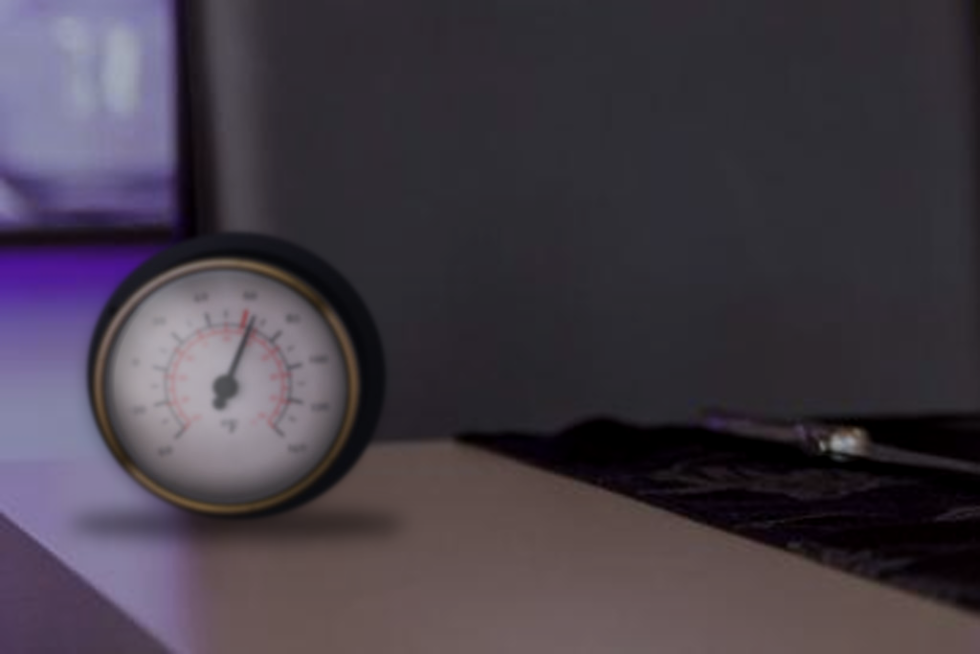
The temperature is 65
